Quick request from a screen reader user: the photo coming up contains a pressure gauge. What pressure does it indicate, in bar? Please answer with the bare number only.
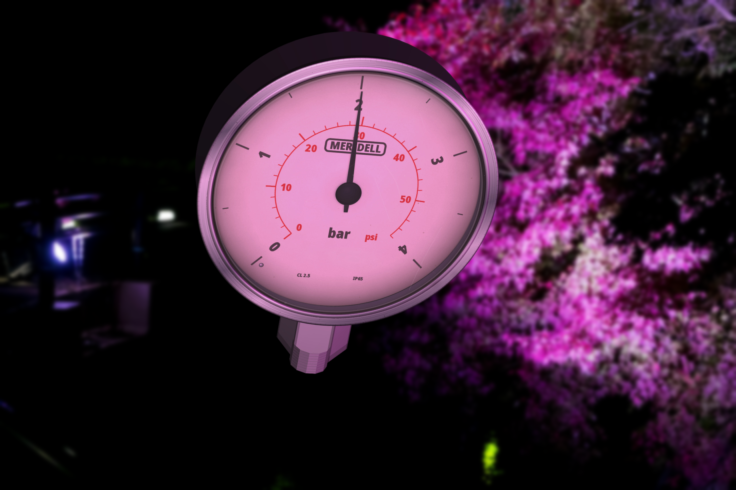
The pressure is 2
